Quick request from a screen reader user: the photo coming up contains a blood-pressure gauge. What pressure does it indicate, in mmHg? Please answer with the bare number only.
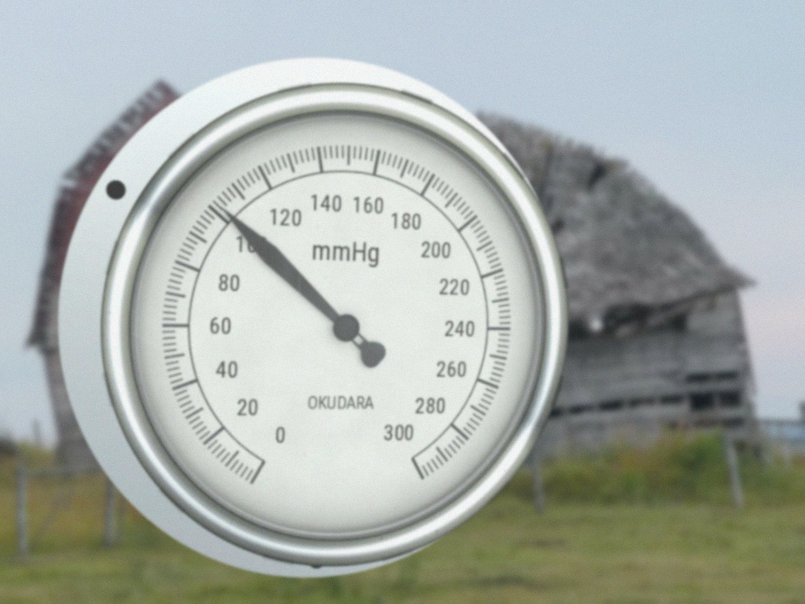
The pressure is 102
